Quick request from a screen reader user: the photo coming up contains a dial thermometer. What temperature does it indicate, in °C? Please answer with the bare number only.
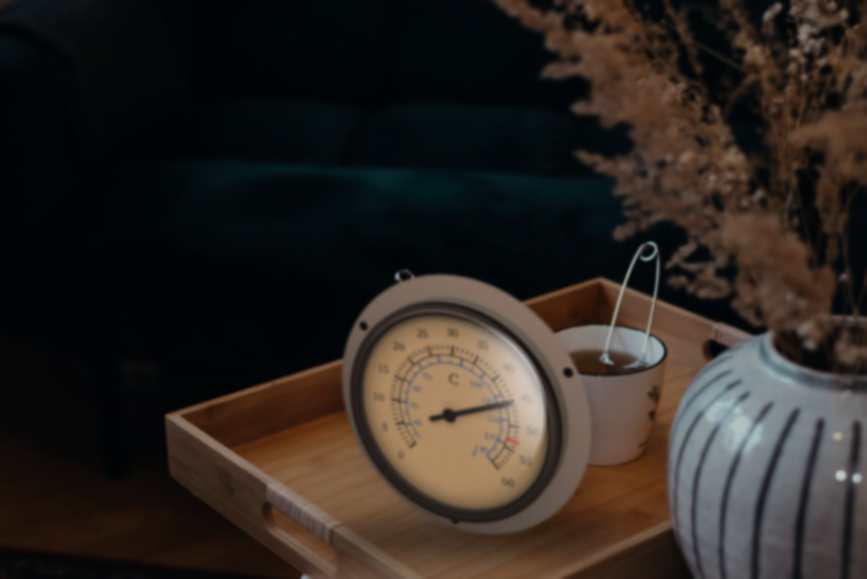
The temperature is 45
